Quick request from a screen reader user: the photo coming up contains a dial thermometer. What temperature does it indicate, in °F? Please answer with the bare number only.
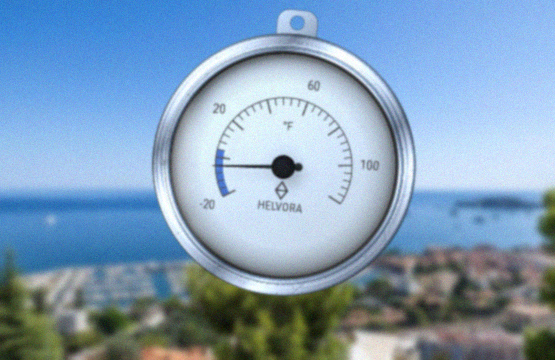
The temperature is -4
